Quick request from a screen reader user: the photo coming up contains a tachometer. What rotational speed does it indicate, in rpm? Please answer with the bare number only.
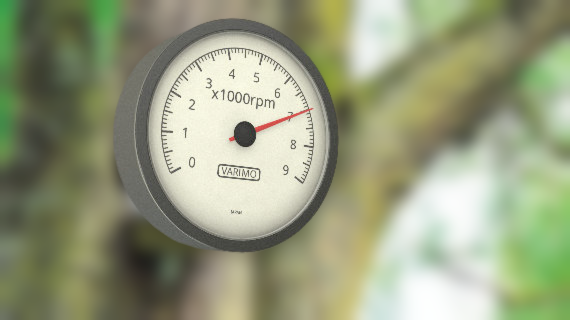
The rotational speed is 7000
